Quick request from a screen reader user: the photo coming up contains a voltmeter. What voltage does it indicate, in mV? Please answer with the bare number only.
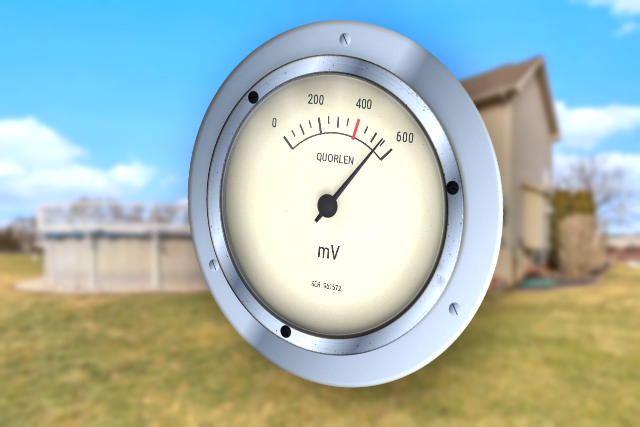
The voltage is 550
